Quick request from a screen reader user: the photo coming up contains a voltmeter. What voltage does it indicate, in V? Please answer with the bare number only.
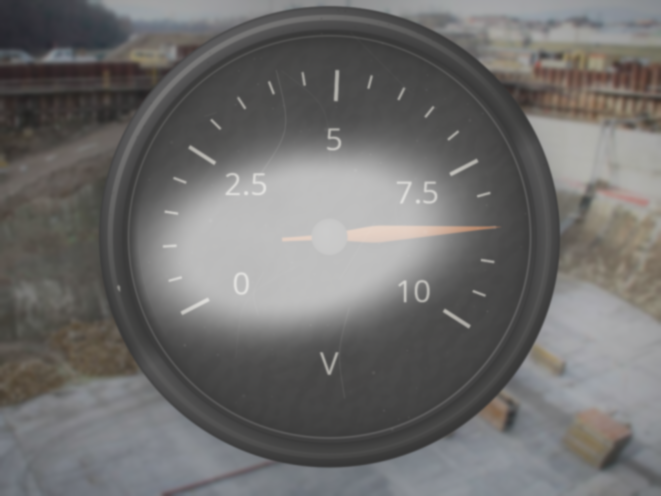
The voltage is 8.5
